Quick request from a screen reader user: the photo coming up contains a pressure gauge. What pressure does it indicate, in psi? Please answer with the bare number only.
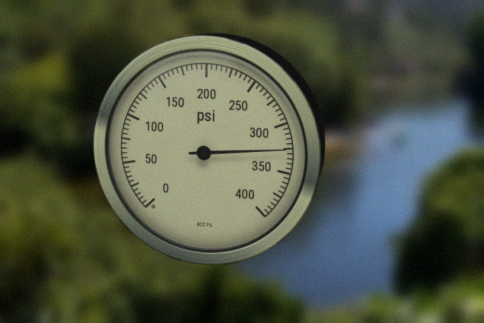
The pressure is 325
